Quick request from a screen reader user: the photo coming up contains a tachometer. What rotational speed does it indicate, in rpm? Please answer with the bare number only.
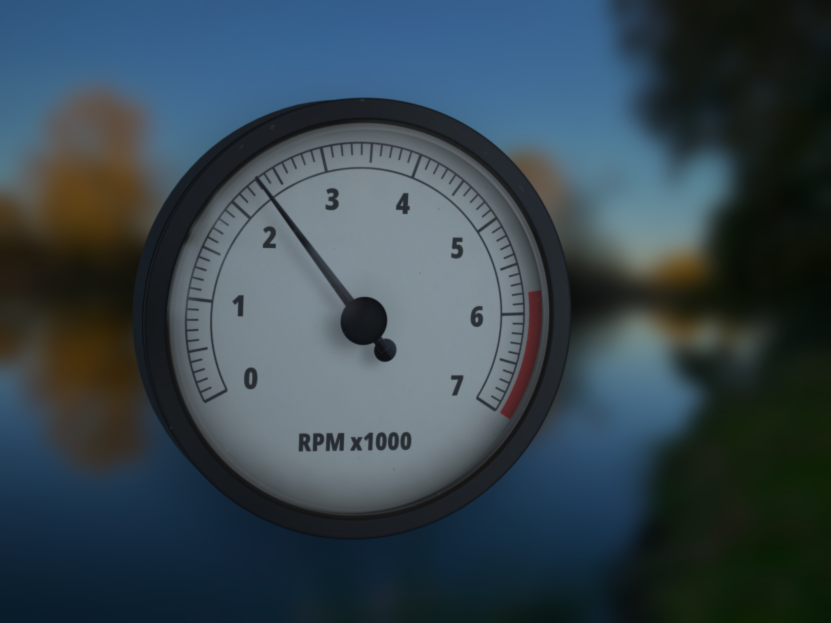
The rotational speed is 2300
